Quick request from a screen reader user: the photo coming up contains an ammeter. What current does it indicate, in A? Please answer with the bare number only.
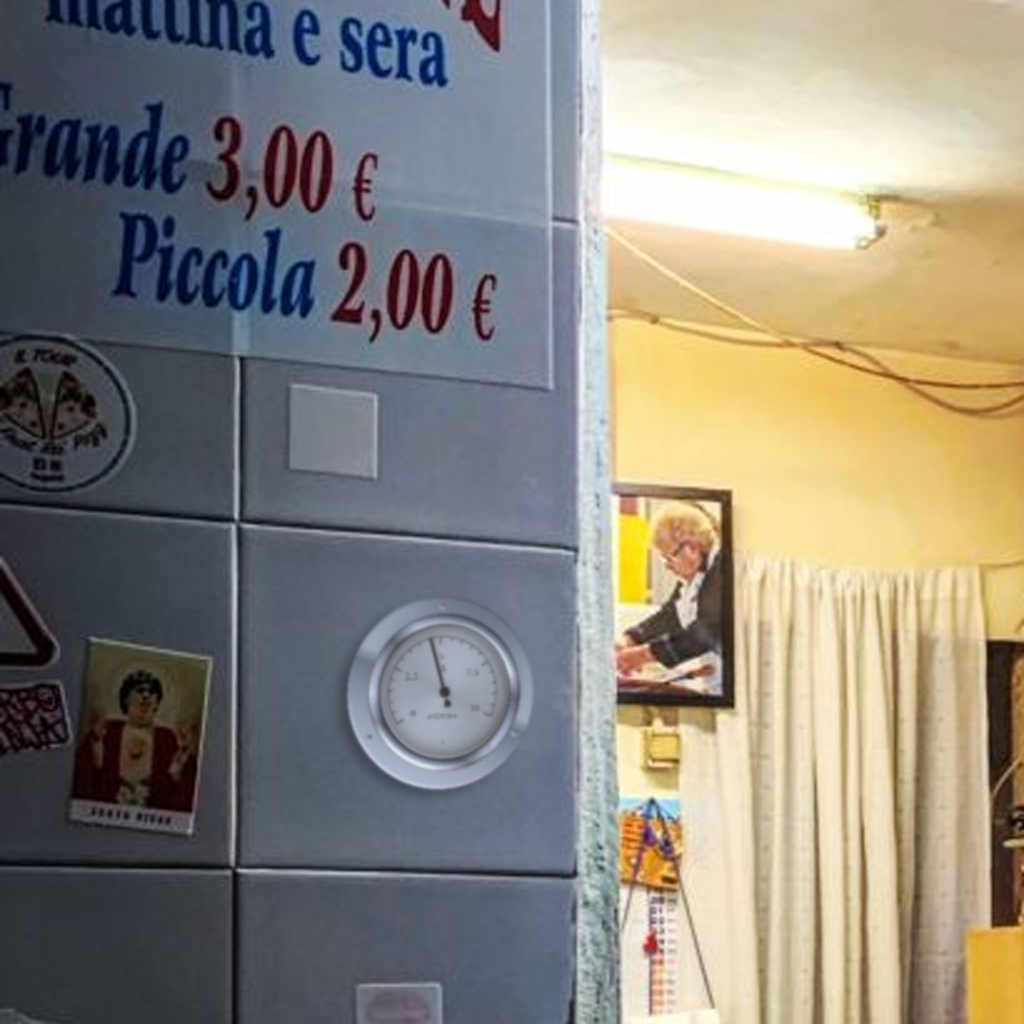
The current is 4.5
